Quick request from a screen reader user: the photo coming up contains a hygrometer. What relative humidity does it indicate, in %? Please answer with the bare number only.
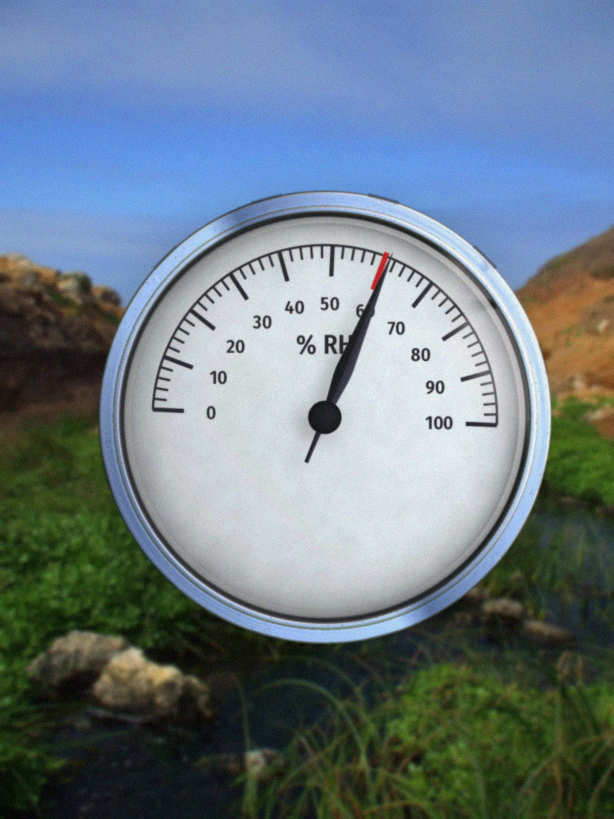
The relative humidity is 61
